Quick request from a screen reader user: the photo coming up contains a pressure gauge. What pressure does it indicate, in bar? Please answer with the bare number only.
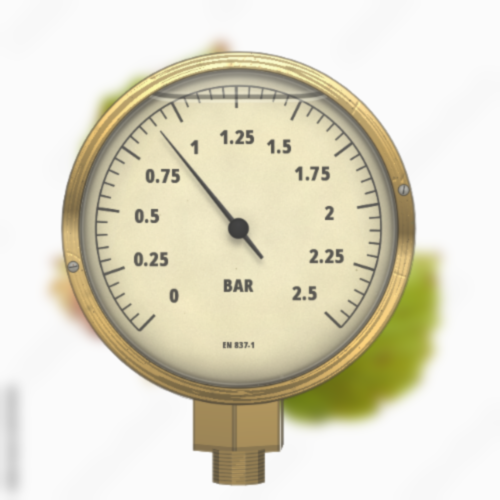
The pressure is 0.9
